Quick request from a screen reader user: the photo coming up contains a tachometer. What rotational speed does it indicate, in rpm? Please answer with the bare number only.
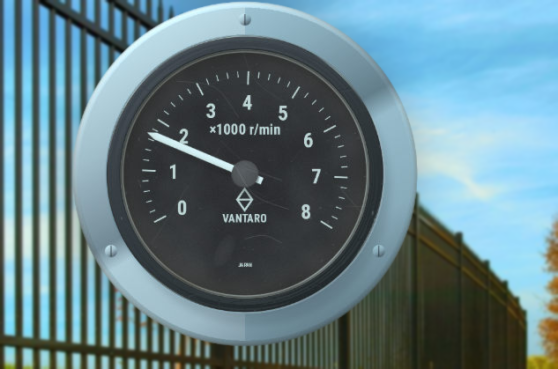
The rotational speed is 1700
